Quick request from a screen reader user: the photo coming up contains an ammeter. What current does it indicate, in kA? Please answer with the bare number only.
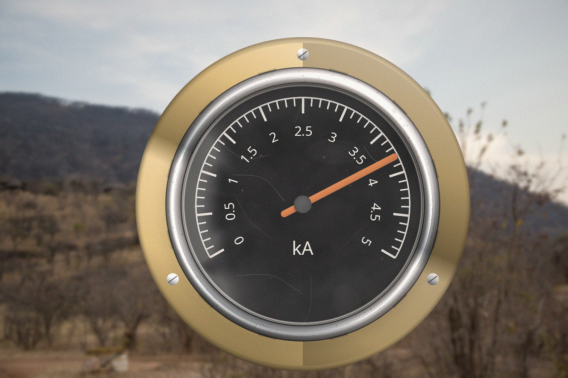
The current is 3.8
